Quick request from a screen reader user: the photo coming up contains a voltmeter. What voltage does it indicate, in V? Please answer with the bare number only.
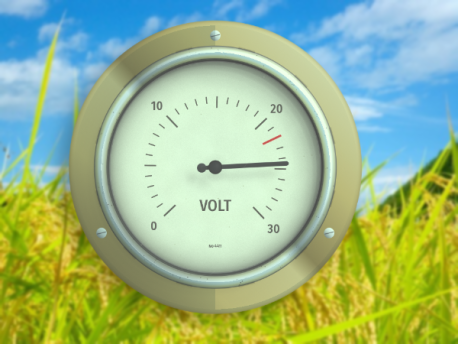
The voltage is 24.5
